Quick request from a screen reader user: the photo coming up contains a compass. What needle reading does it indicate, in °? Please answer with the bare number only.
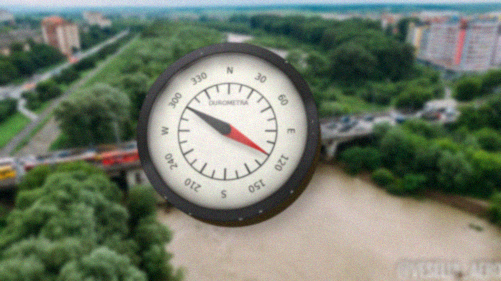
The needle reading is 120
